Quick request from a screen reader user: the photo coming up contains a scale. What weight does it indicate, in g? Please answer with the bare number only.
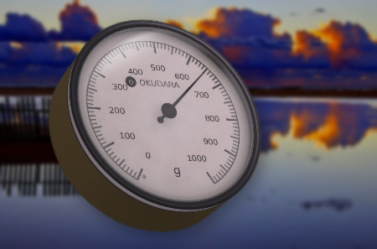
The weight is 650
